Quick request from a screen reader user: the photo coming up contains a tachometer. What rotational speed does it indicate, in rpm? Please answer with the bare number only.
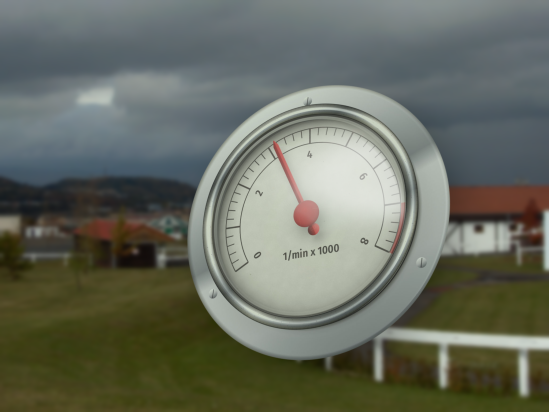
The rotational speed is 3200
